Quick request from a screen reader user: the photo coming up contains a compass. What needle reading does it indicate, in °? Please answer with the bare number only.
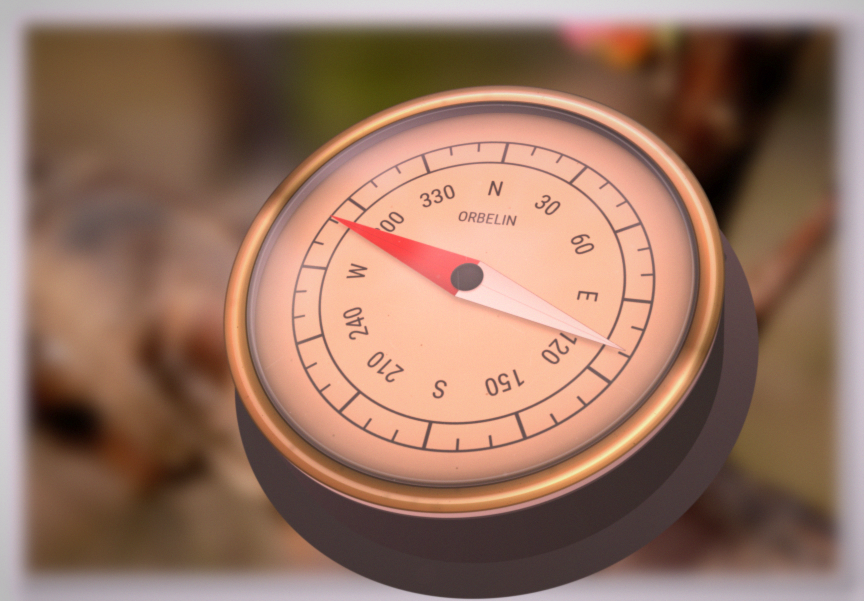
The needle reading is 290
